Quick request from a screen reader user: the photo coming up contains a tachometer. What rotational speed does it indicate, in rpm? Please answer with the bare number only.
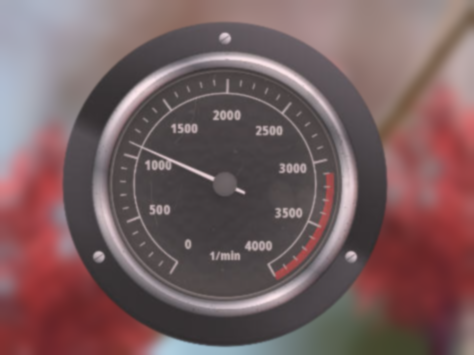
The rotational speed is 1100
